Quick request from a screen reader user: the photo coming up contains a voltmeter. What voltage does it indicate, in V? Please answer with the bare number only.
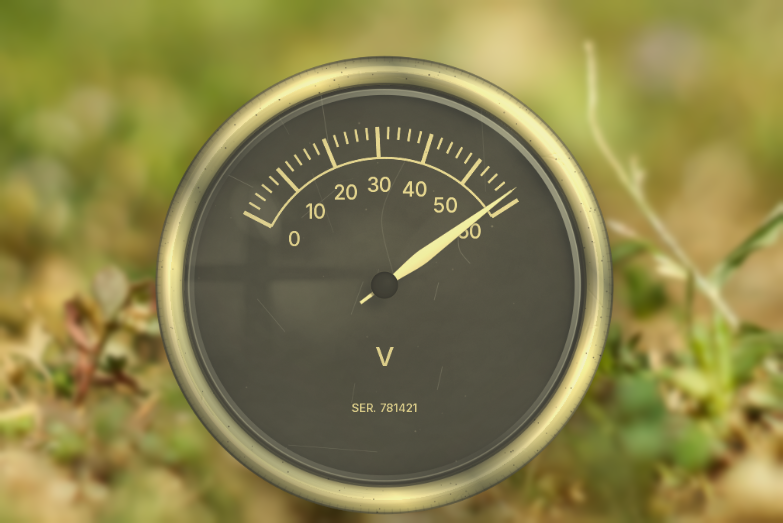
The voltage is 58
